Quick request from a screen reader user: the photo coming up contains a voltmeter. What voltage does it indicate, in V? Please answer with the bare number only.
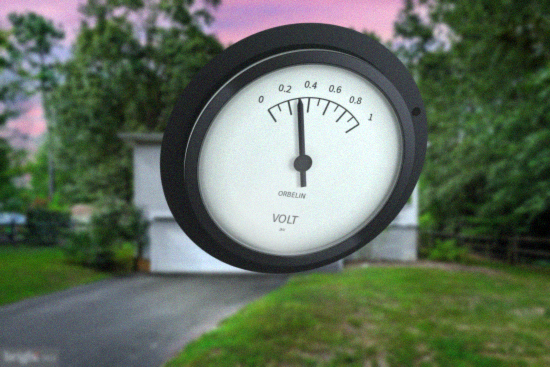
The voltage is 0.3
